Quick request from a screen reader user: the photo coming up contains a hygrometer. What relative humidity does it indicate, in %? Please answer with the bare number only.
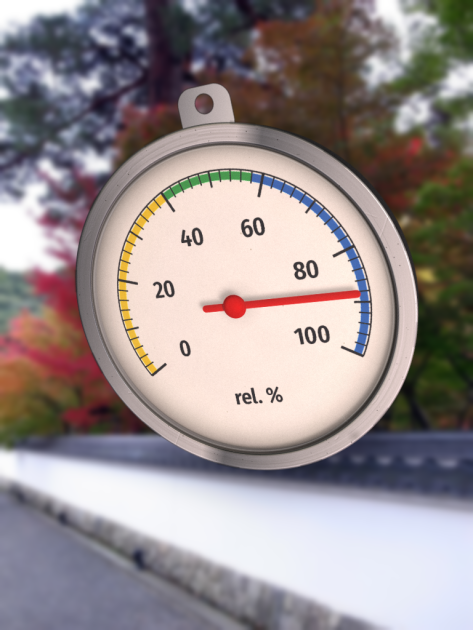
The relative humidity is 88
